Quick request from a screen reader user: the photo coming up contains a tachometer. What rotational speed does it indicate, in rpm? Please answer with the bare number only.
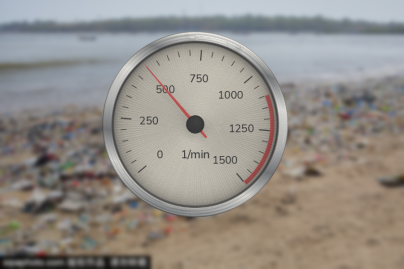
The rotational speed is 500
